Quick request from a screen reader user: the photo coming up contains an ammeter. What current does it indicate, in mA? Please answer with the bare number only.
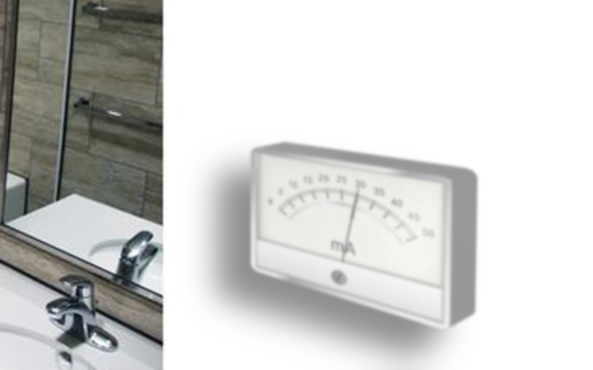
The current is 30
